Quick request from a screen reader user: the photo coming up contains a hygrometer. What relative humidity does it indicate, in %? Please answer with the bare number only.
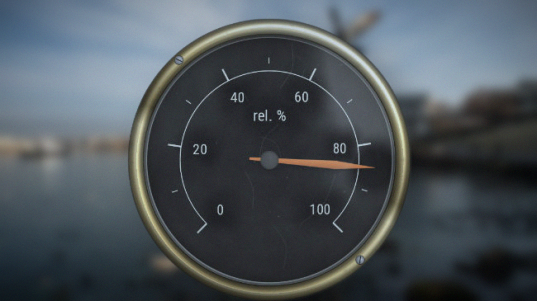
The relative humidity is 85
